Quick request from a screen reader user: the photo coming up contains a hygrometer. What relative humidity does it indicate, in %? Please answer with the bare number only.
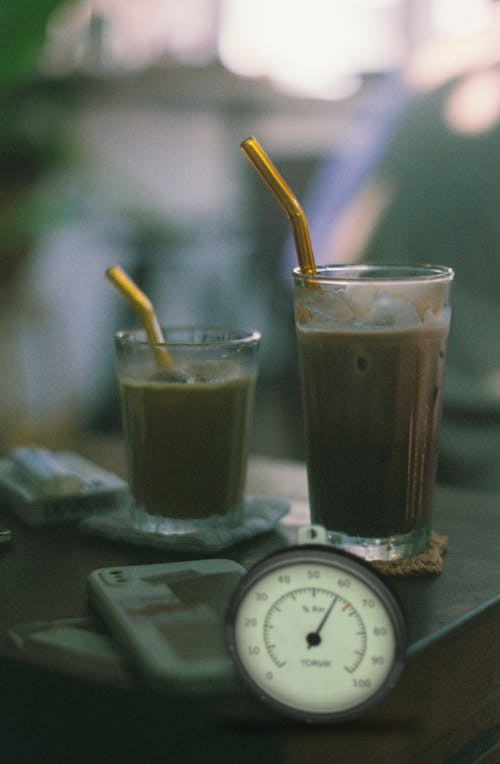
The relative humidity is 60
